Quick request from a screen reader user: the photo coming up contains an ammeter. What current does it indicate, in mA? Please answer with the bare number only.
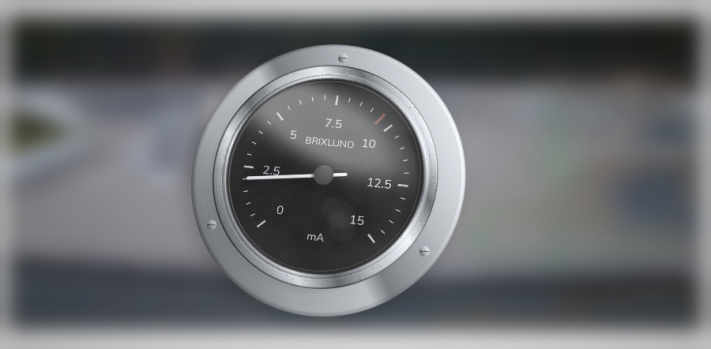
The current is 2
